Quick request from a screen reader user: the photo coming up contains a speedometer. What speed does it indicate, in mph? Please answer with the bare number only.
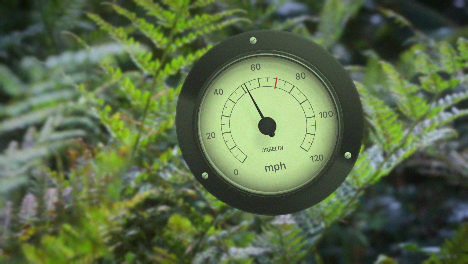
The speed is 52.5
